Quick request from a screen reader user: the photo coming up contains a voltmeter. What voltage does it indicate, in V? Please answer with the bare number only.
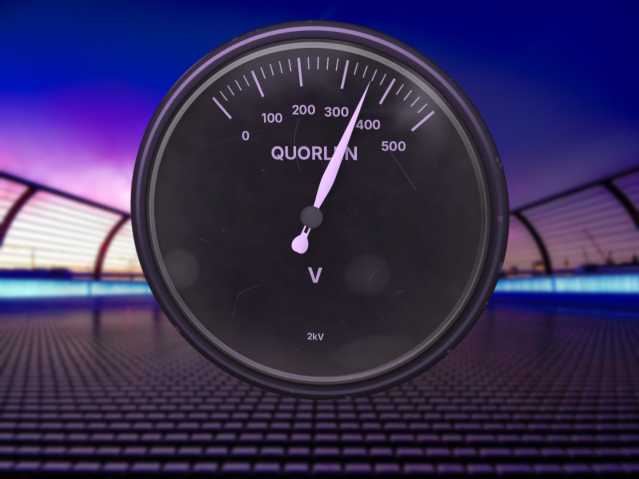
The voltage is 360
